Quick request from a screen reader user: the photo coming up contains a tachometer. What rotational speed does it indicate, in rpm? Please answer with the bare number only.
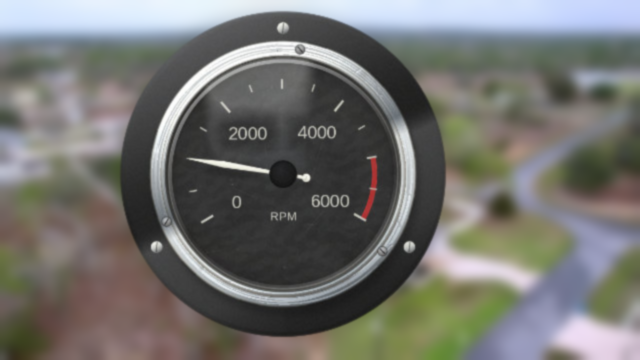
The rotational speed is 1000
